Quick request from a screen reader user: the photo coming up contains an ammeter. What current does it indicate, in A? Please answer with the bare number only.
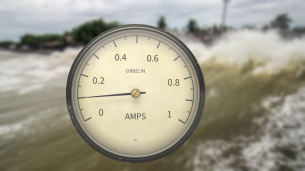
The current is 0.1
